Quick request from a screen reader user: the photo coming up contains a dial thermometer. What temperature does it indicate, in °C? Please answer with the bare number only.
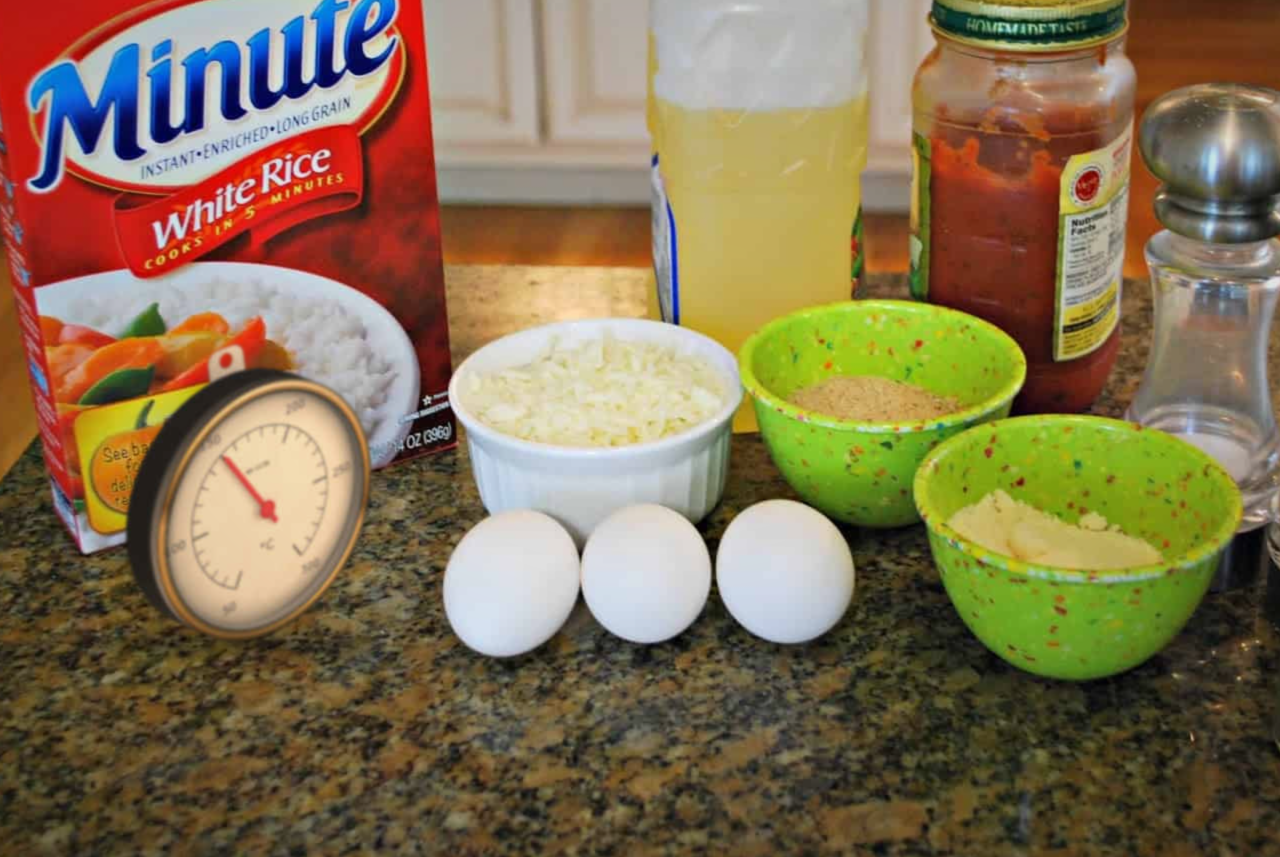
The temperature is 150
